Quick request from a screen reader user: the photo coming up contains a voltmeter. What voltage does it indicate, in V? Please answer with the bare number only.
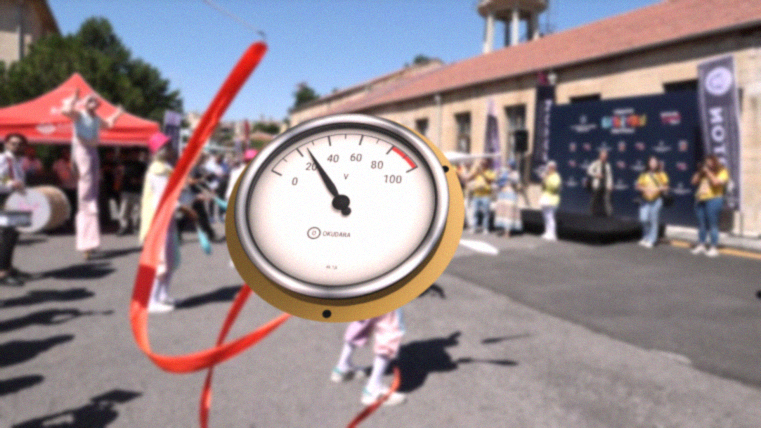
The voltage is 25
